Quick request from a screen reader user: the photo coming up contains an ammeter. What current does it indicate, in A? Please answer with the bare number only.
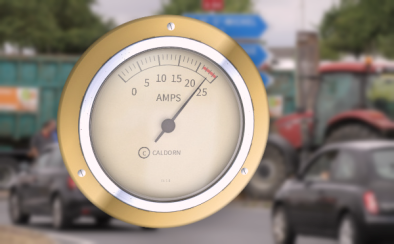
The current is 23
